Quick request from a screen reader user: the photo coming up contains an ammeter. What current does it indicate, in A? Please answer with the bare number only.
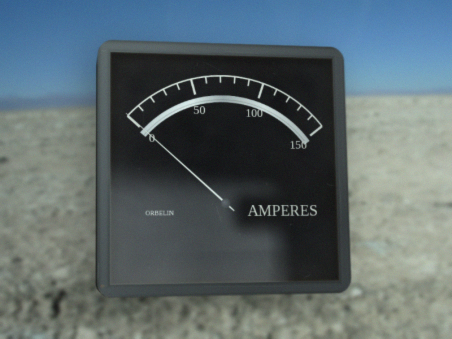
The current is 0
